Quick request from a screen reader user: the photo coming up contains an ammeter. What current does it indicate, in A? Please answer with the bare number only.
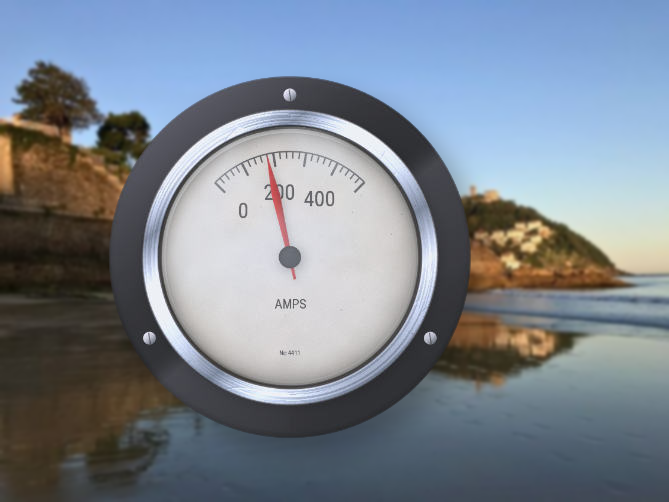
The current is 180
